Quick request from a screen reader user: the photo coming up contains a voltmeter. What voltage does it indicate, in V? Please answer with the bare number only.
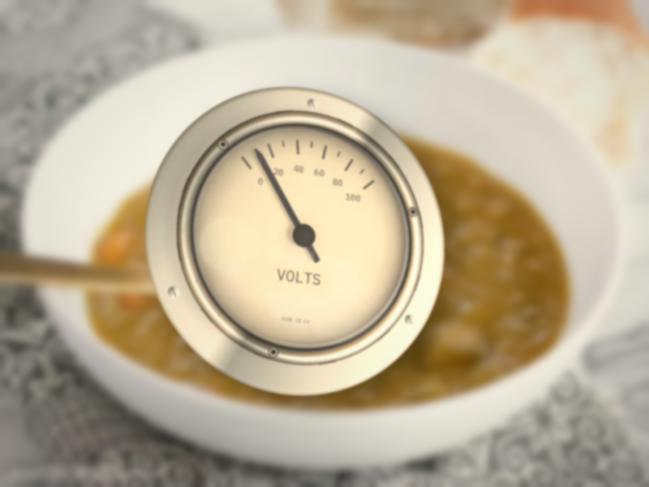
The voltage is 10
